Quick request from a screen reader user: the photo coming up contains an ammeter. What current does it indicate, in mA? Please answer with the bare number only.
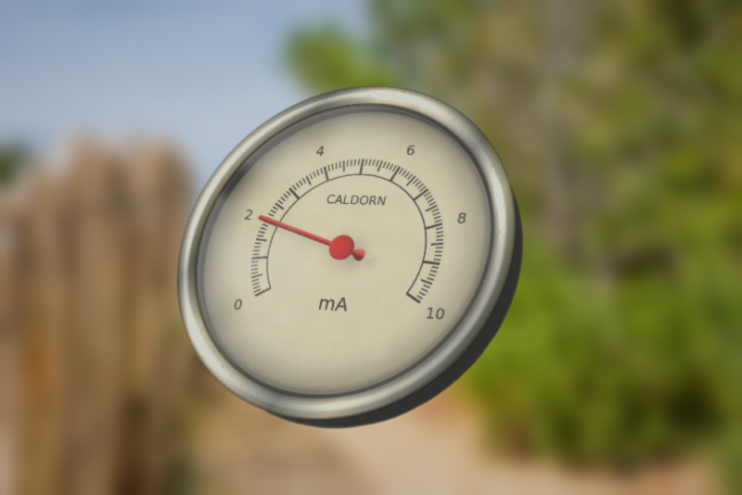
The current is 2
